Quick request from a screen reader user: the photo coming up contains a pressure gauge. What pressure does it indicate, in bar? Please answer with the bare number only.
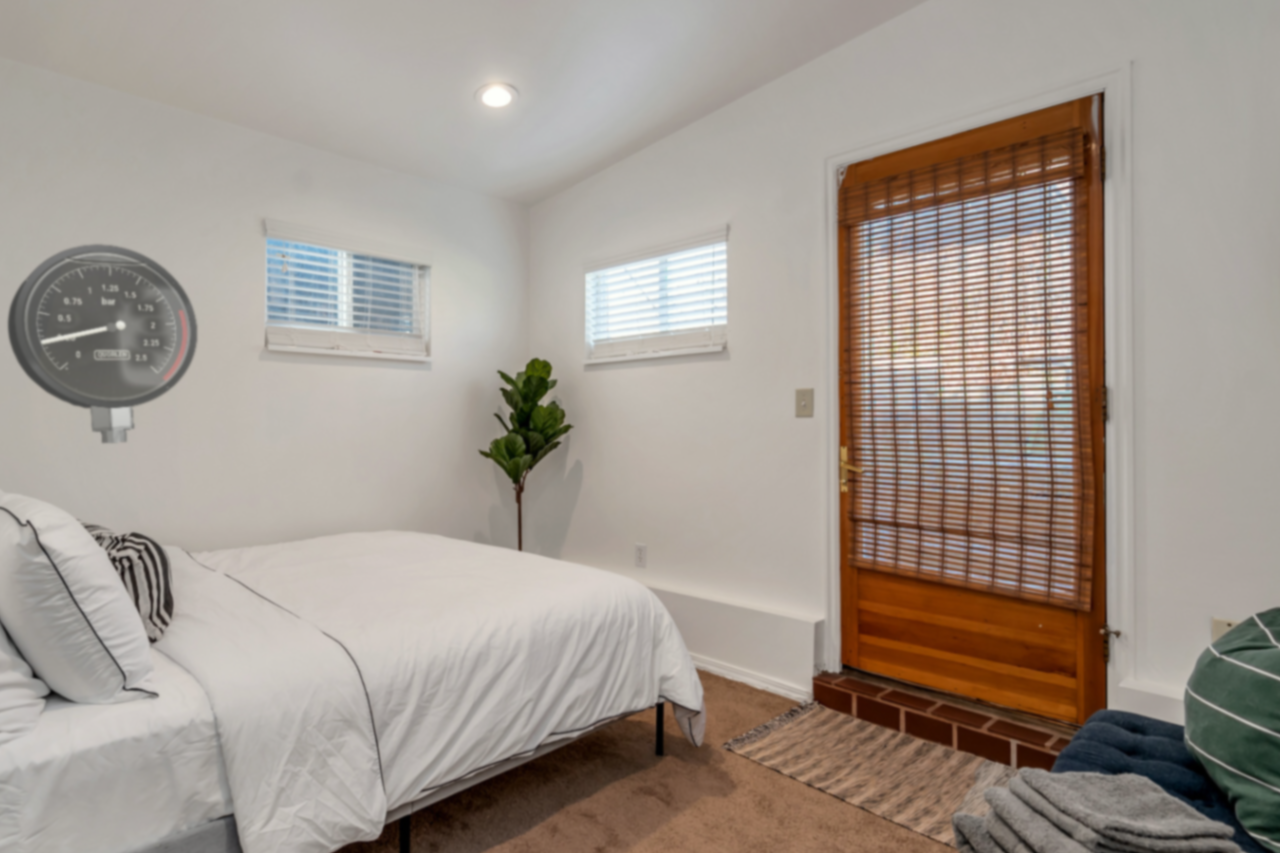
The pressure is 0.25
